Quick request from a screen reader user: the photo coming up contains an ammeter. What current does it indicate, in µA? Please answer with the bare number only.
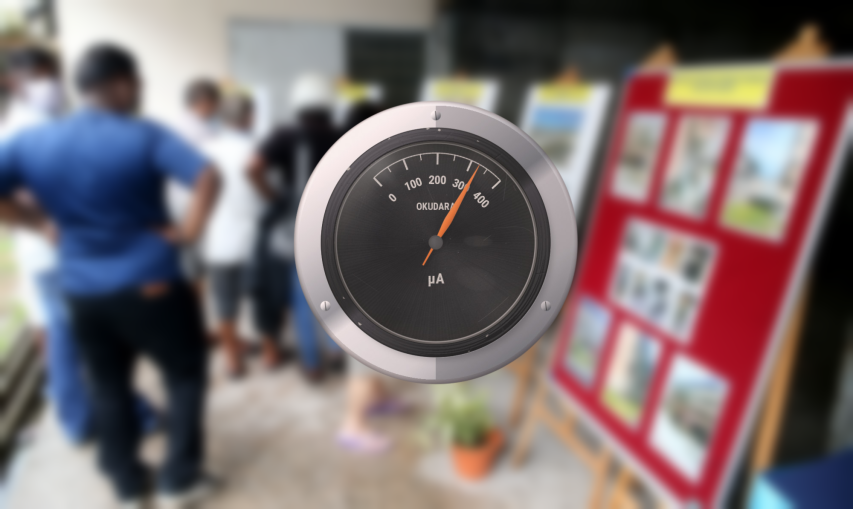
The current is 325
